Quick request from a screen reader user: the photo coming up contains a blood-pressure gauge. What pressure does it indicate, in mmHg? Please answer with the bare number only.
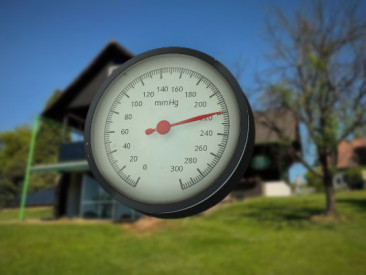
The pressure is 220
